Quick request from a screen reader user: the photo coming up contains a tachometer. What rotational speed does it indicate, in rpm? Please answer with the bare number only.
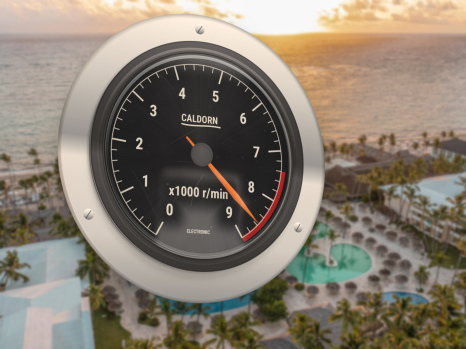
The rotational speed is 8600
